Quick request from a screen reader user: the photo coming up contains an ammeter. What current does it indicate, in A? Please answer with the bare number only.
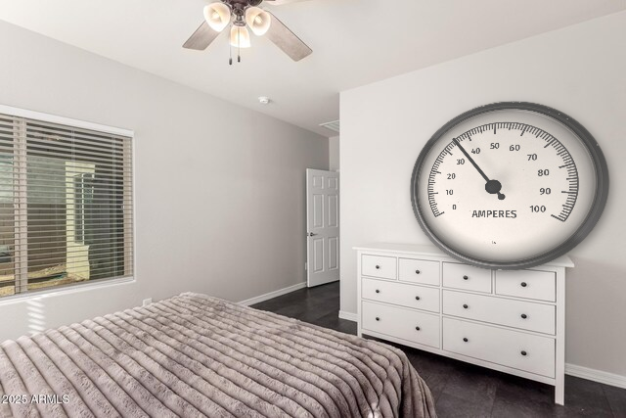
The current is 35
